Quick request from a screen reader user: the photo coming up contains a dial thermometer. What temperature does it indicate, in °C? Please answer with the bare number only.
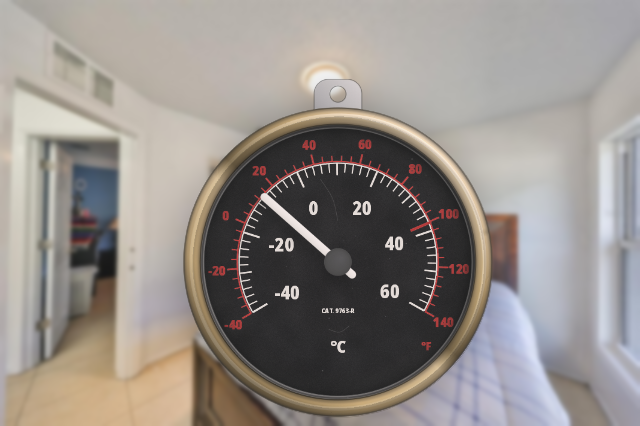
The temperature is -10
